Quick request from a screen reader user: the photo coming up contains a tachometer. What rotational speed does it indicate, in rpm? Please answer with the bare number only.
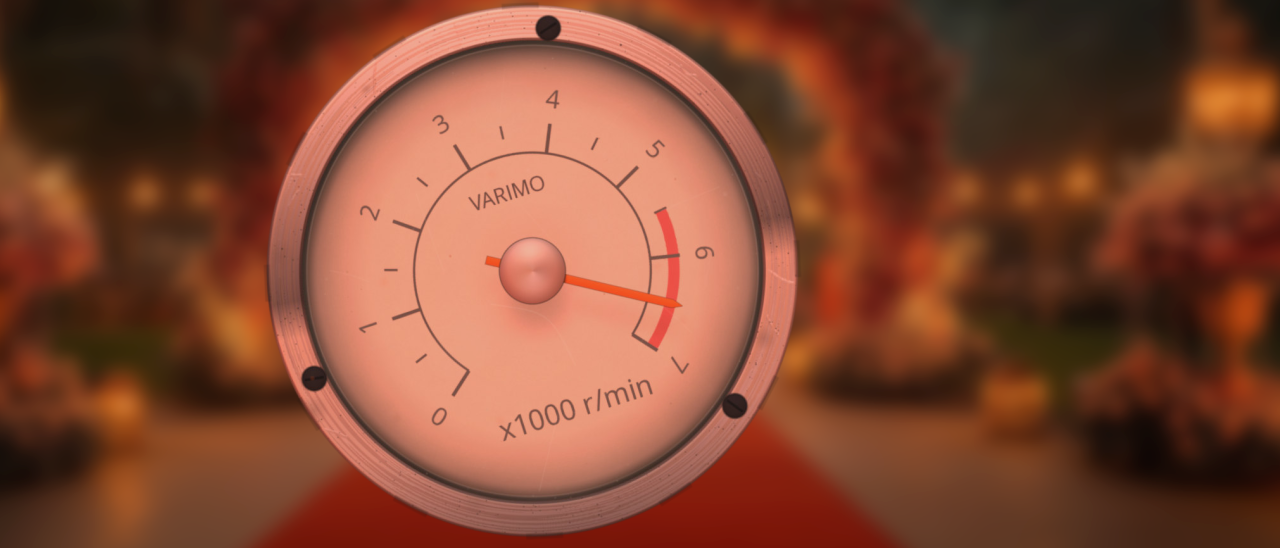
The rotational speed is 6500
